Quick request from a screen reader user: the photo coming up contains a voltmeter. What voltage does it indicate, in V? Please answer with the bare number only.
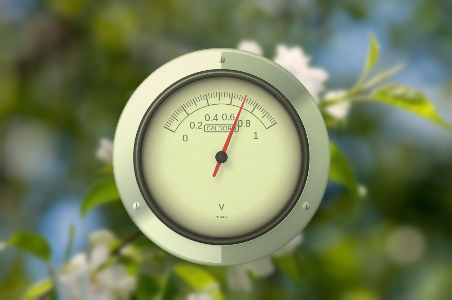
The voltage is 0.7
